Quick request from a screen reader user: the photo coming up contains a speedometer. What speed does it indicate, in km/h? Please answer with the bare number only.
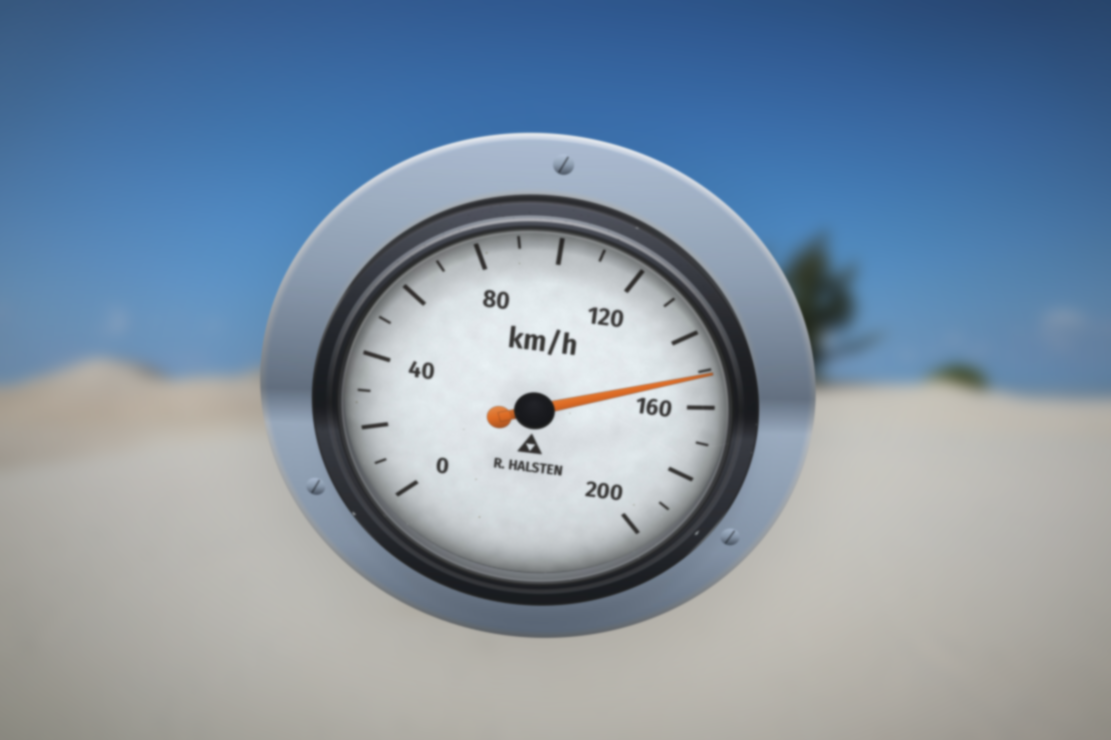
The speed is 150
